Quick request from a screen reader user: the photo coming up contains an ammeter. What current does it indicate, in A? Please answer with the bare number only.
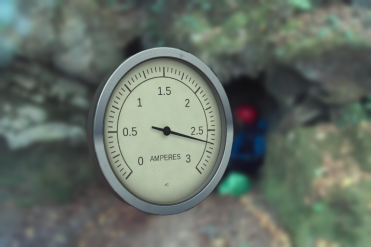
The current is 2.65
